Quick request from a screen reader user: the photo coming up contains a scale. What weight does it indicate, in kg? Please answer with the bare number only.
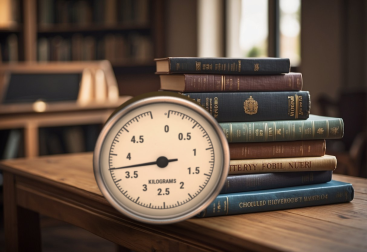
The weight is 3.75
